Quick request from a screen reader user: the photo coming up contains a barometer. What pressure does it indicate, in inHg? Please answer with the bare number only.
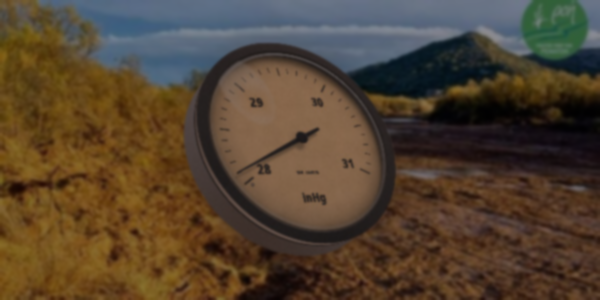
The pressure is 28.1
